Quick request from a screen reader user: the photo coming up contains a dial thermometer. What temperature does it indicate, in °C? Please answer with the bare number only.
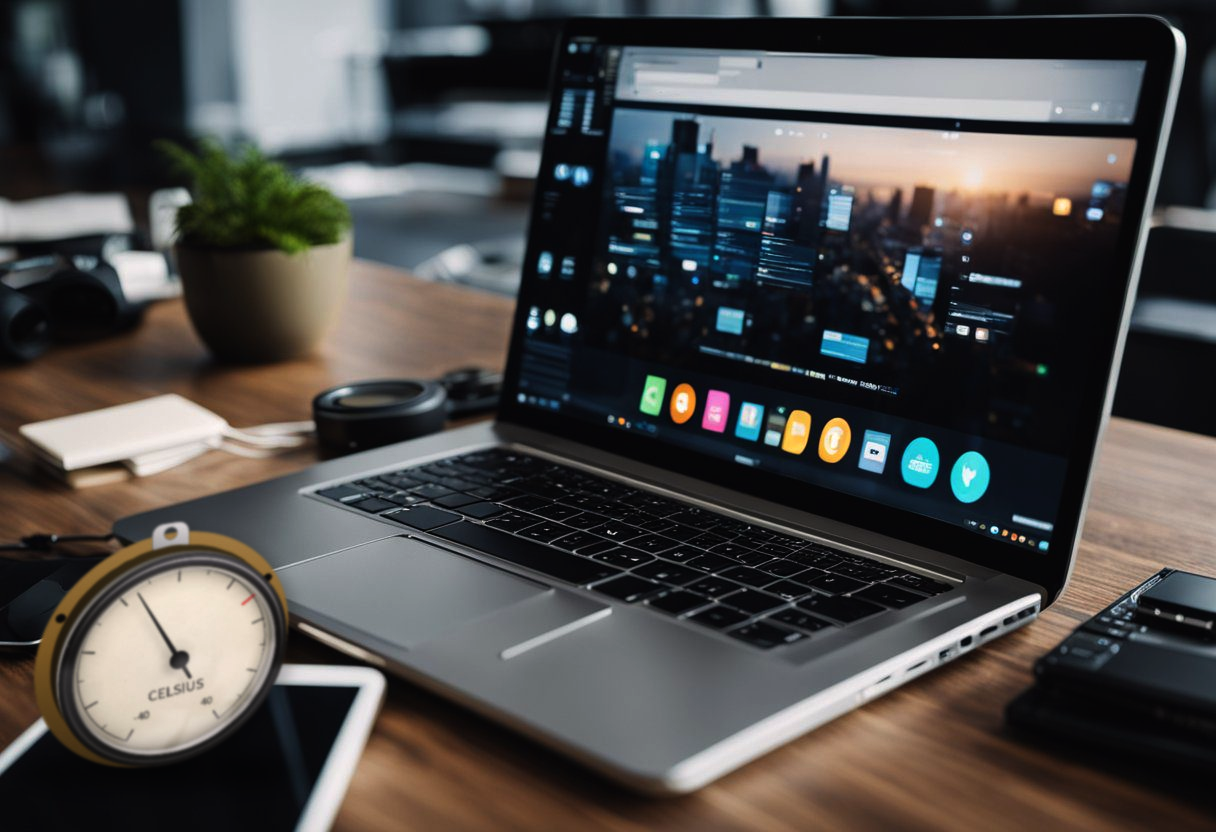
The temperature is -7.5
